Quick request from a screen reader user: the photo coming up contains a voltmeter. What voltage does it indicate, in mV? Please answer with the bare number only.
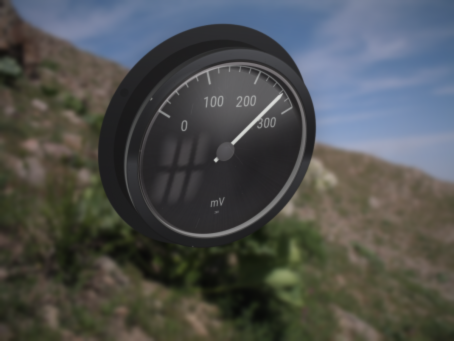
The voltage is 260
